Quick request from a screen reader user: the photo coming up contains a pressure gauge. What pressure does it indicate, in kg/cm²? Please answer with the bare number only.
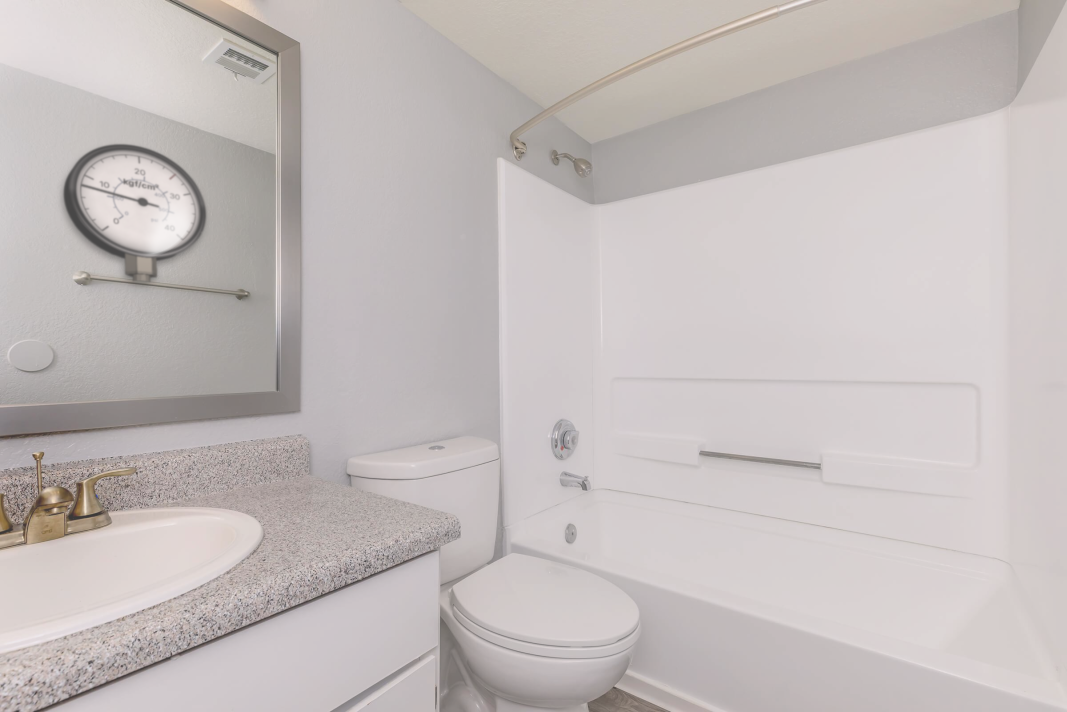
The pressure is 8
